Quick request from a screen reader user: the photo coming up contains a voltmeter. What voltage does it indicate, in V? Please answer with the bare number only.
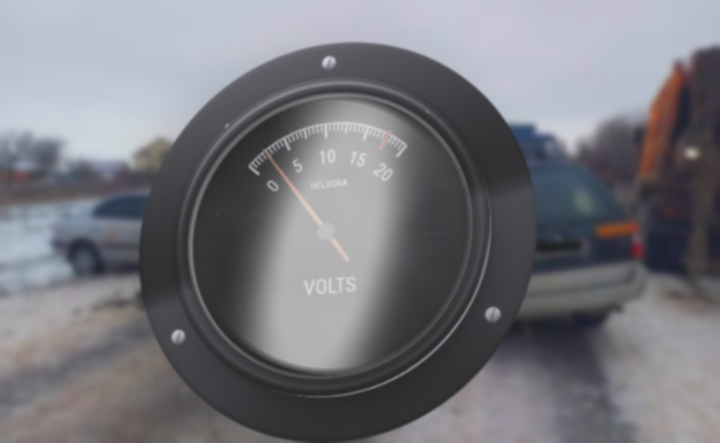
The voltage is 2.5
